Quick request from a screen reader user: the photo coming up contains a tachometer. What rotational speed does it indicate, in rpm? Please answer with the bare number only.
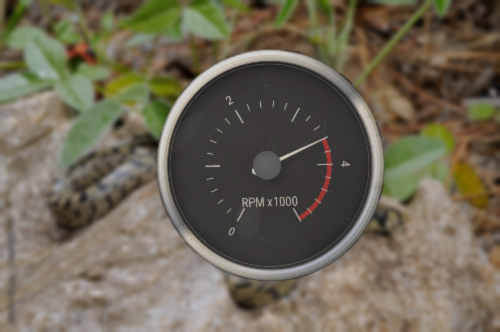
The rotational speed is 3600
